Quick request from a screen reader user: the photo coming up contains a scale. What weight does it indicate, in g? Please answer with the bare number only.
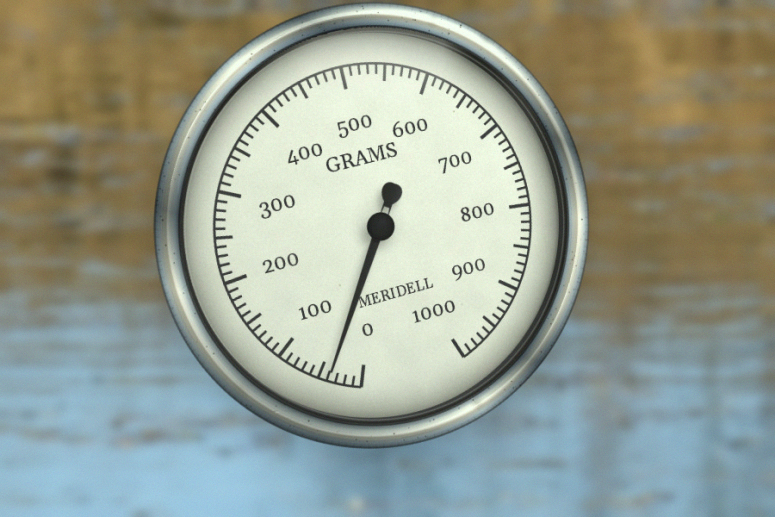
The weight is 40
